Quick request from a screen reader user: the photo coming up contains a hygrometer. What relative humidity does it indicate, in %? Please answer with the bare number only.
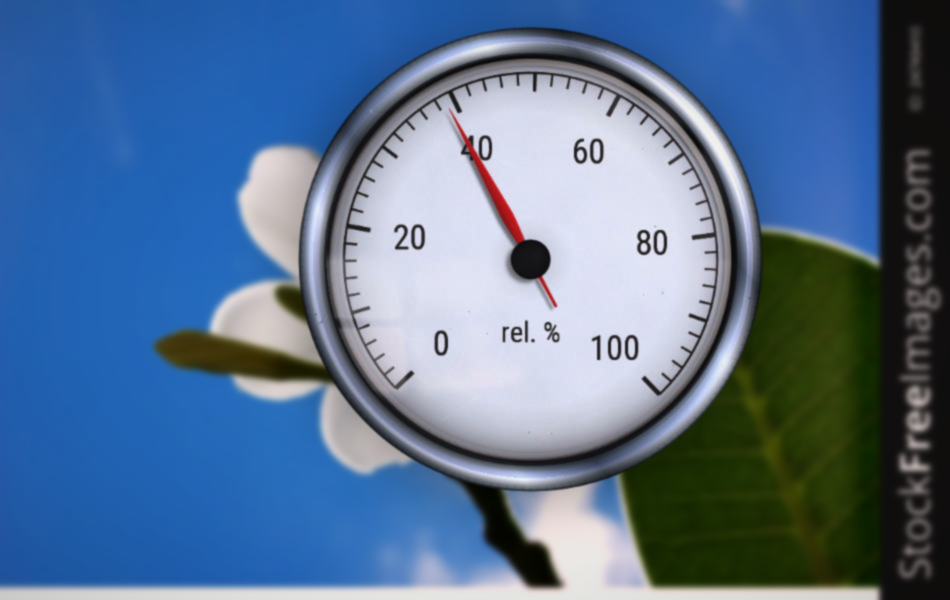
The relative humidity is 39
